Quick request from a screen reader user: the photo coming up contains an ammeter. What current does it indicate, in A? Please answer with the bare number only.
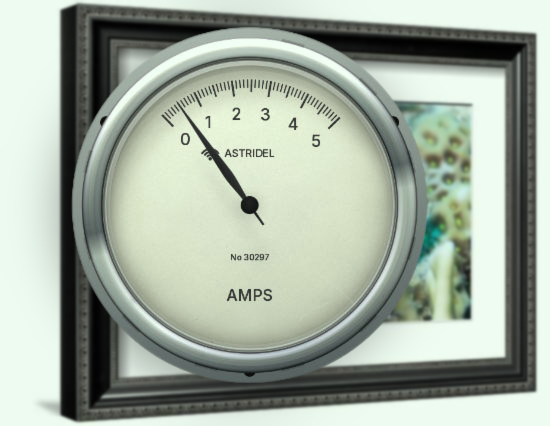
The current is 0.5
